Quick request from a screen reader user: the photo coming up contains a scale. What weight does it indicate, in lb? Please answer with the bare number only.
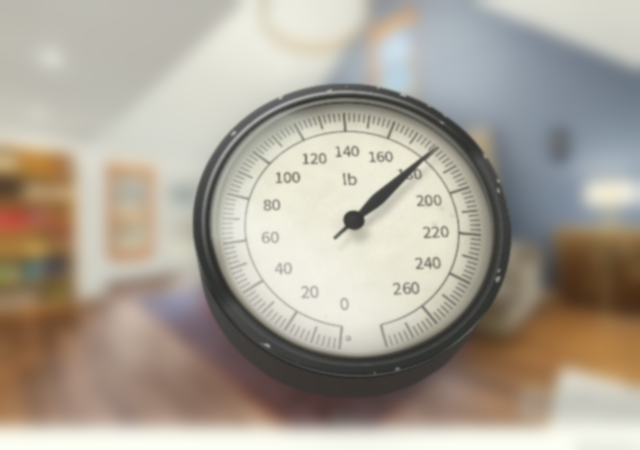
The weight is 180
